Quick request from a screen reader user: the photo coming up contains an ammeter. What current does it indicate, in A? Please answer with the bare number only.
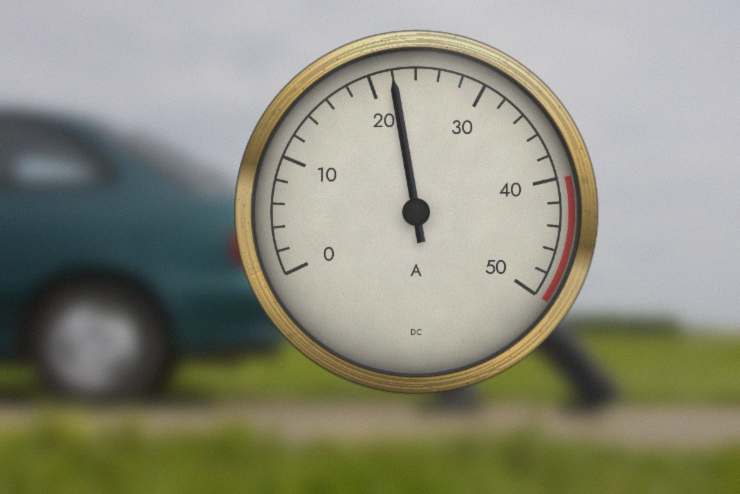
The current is 22
